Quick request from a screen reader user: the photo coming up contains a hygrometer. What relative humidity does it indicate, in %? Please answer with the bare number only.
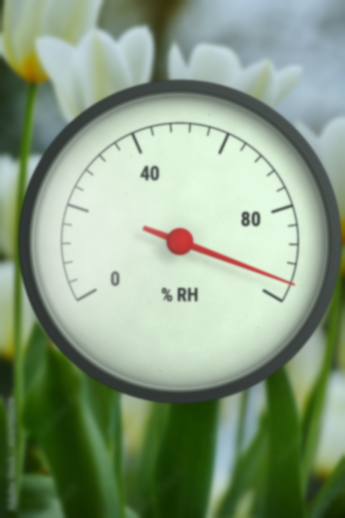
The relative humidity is 96
